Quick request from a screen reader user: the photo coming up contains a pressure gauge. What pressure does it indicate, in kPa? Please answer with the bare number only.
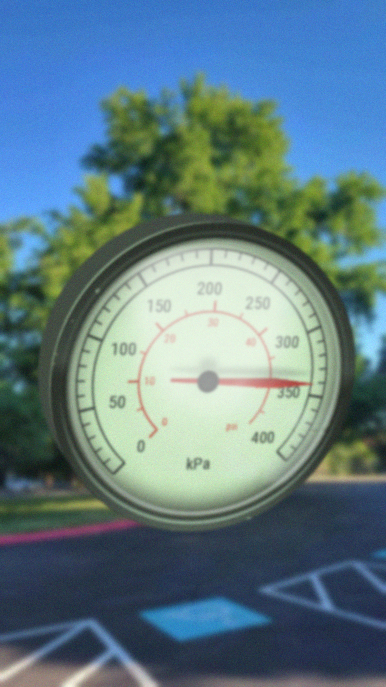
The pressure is 340
